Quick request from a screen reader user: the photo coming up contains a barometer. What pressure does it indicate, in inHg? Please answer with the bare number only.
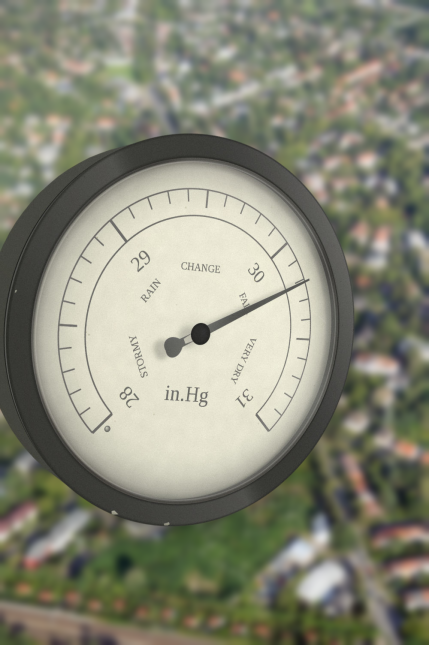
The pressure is 30.2
